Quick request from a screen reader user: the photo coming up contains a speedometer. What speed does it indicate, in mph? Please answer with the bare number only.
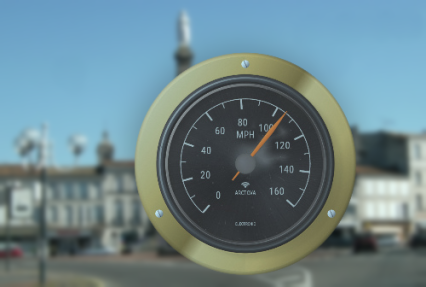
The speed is 105
